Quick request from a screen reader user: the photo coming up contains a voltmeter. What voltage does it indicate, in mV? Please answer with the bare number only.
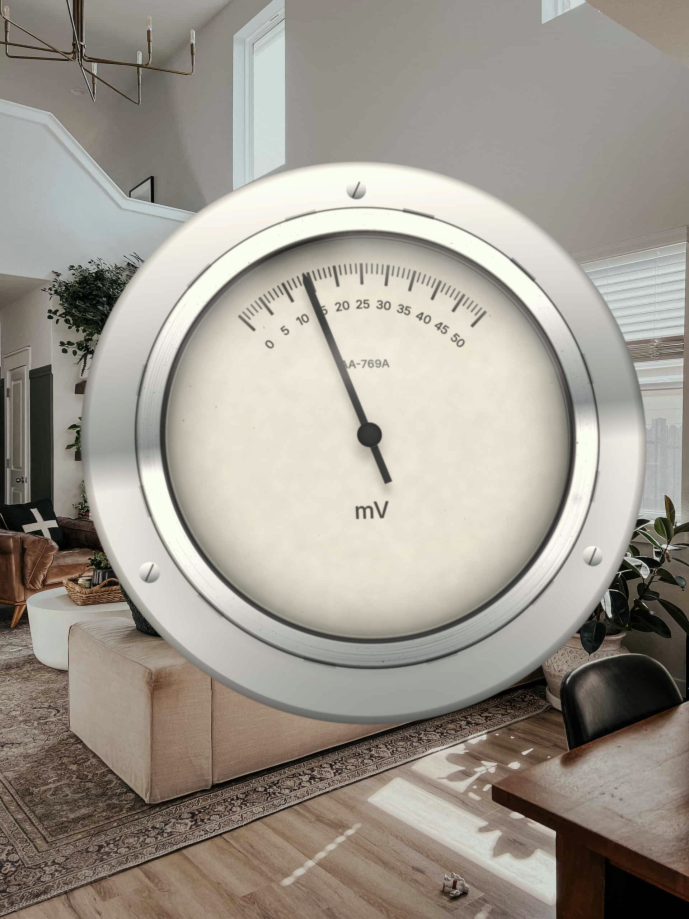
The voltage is 14
